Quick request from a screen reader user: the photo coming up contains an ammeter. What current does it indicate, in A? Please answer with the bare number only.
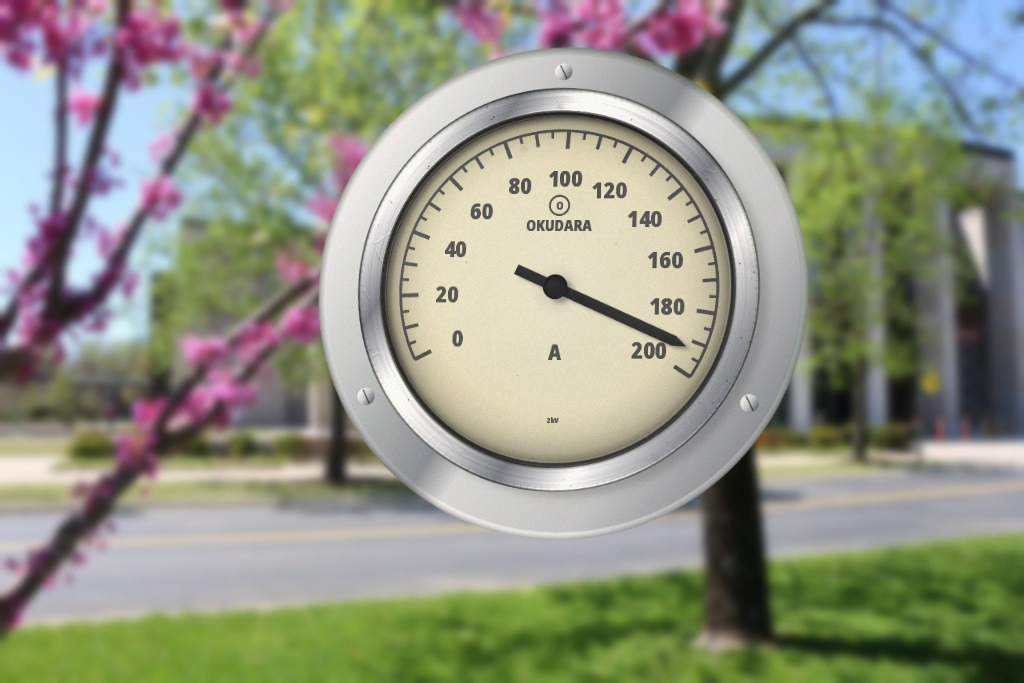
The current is 192.5
